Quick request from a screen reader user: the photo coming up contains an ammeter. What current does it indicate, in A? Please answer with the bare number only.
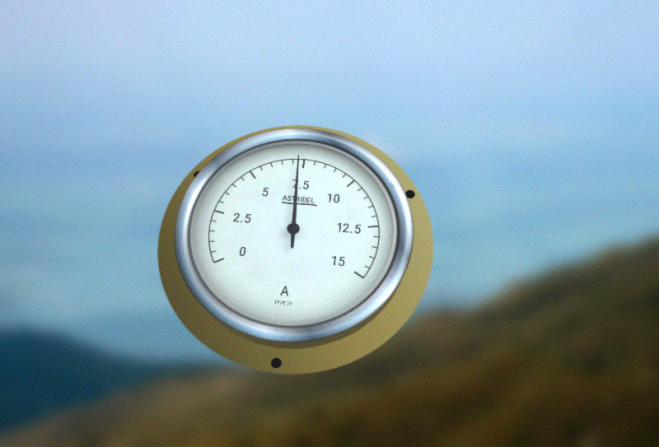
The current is 7.25
